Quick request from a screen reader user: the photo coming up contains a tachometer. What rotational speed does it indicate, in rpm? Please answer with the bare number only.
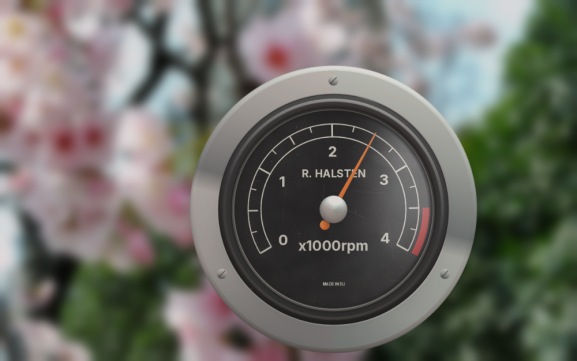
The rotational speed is 2500
